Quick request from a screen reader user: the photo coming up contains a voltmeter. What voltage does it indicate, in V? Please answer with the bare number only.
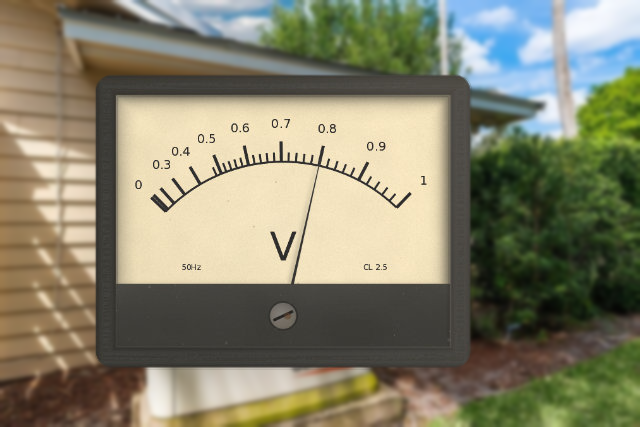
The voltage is 0.8
